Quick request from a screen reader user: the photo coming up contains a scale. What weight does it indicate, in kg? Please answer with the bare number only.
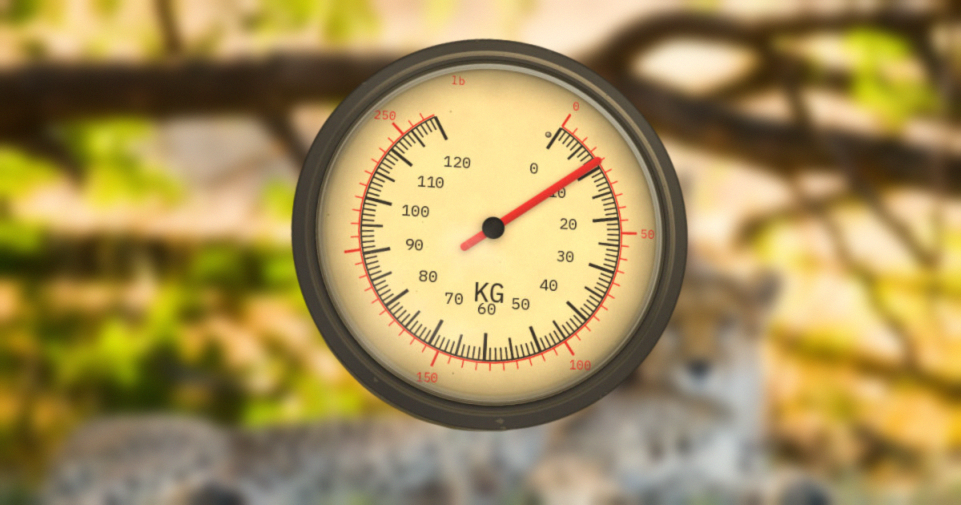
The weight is 9
